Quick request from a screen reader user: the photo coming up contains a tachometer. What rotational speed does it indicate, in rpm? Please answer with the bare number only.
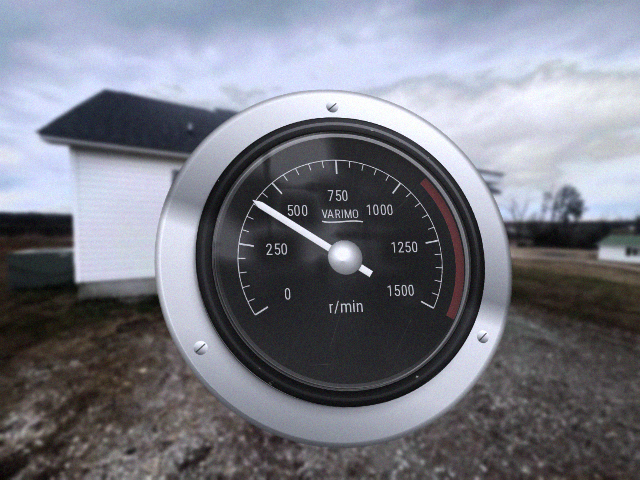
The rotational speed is 400
